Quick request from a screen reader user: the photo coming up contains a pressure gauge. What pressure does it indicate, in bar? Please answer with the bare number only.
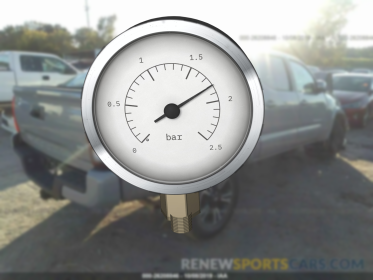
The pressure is 1.8
